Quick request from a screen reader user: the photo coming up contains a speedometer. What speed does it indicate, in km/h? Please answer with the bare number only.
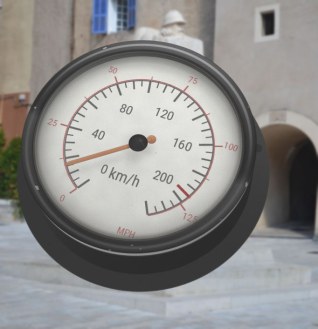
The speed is 15
